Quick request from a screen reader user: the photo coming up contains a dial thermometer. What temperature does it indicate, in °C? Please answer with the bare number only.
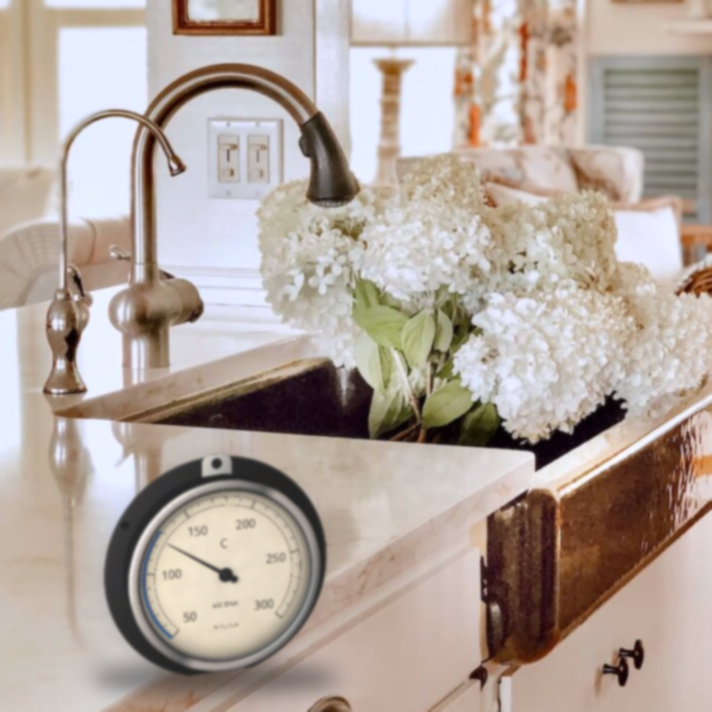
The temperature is 125
